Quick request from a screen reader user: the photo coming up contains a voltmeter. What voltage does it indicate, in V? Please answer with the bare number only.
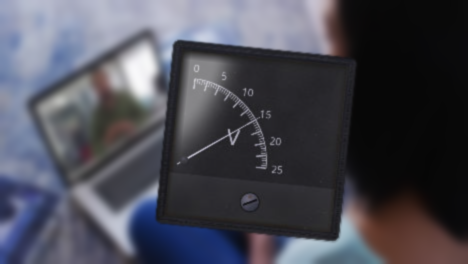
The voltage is 15
